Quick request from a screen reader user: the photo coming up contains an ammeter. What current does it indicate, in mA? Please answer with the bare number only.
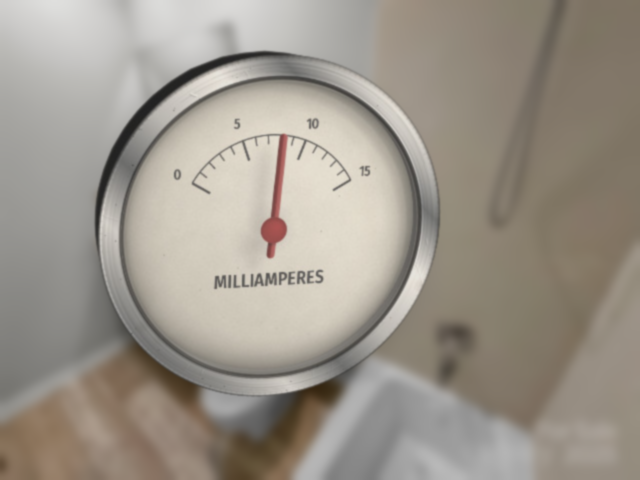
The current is 8
